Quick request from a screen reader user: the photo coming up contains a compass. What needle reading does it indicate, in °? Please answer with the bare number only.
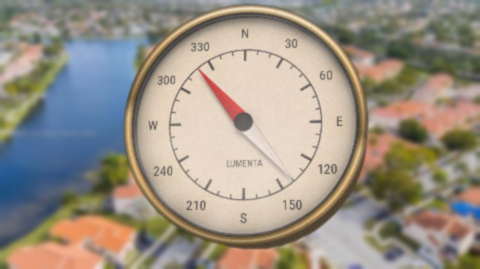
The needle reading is 320
